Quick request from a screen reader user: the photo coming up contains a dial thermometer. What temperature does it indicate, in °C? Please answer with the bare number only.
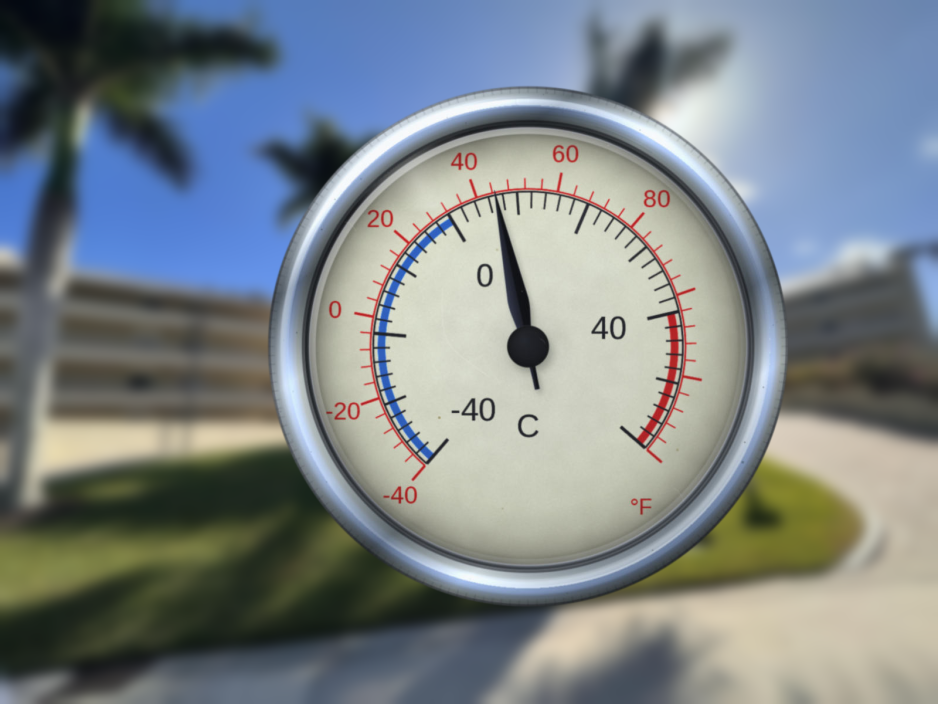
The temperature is 7
